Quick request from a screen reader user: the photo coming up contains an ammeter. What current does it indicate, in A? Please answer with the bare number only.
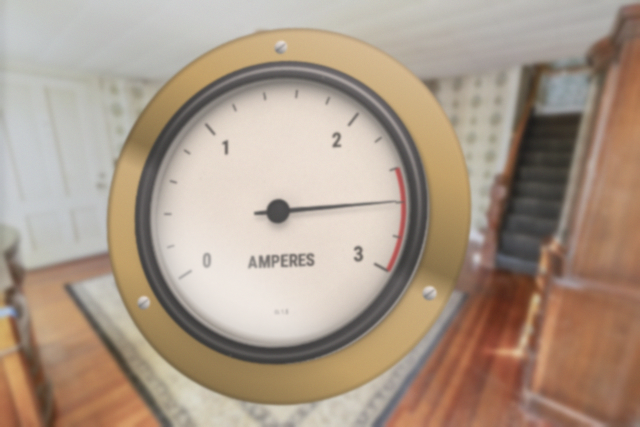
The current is 2.6
